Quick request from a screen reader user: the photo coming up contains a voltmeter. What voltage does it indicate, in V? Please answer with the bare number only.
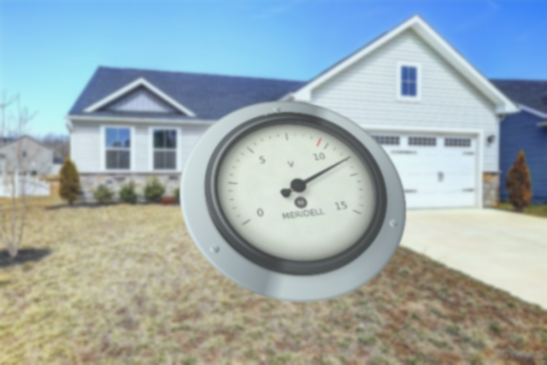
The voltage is 11.5
